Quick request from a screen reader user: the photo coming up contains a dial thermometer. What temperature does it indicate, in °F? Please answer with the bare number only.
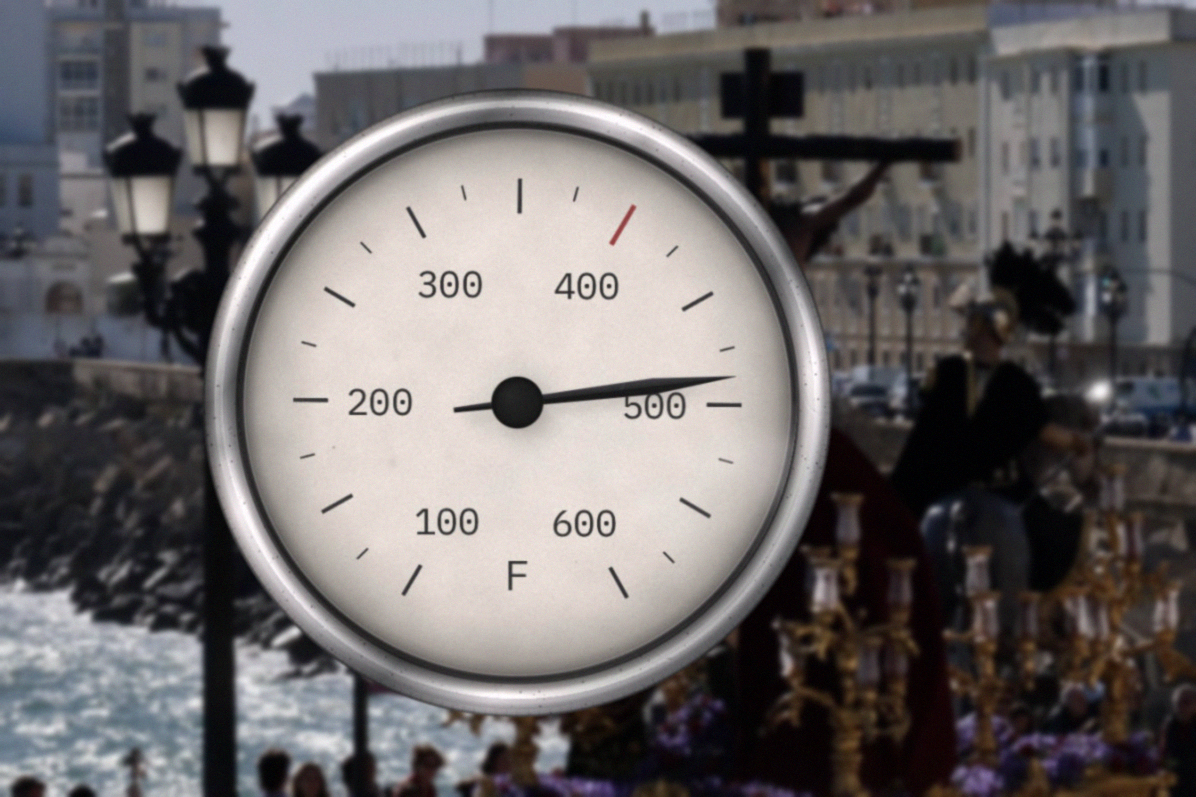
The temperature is 487.5
